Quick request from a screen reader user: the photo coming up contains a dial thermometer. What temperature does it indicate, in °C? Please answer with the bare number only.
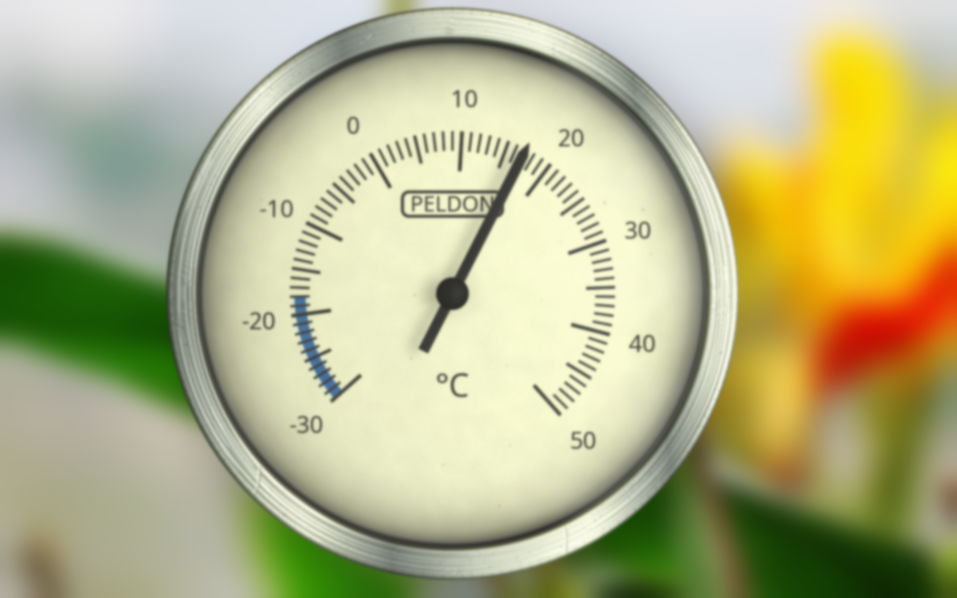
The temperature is 17
